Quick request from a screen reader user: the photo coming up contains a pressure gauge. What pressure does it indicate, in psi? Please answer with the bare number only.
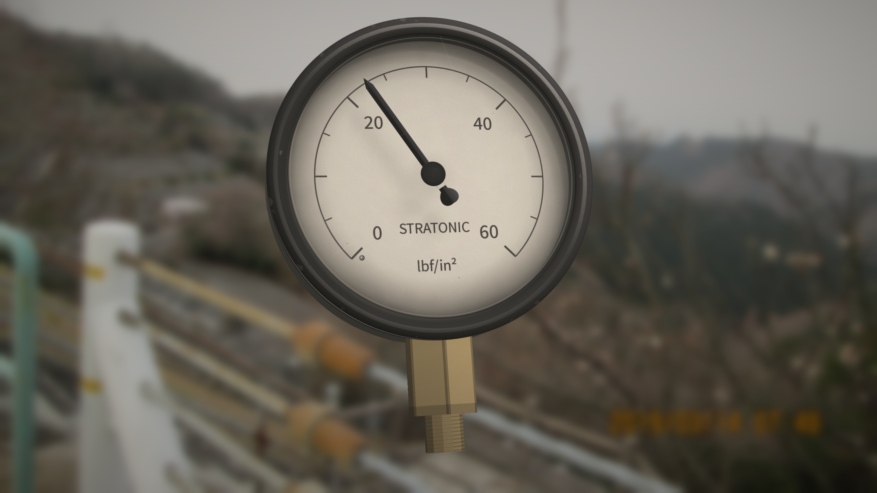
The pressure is 22.5
